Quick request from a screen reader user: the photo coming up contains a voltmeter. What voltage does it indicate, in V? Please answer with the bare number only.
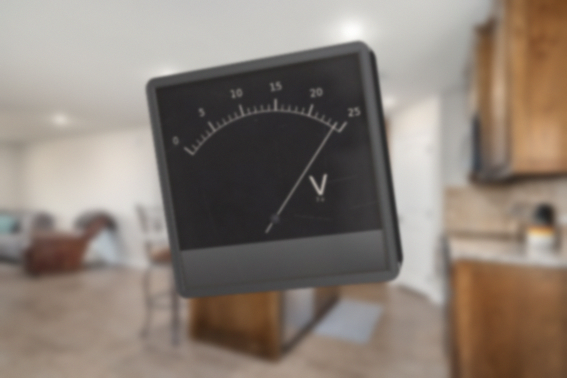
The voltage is 24
